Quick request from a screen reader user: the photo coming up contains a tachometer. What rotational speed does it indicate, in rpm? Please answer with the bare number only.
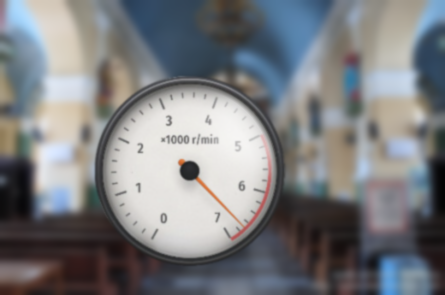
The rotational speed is 6700
